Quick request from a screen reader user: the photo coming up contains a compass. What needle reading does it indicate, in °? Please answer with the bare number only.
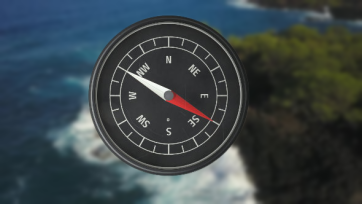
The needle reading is 120
